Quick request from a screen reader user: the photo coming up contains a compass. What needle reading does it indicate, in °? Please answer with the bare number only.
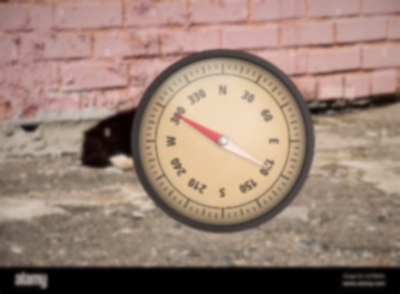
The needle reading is 300
